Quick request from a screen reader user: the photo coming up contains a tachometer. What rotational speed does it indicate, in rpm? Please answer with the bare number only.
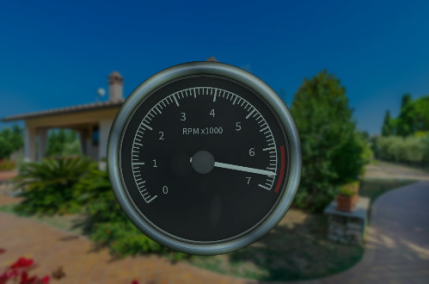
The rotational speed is 6600
